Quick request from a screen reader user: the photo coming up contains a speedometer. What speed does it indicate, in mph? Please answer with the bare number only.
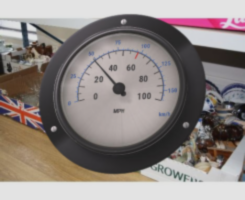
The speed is 30
